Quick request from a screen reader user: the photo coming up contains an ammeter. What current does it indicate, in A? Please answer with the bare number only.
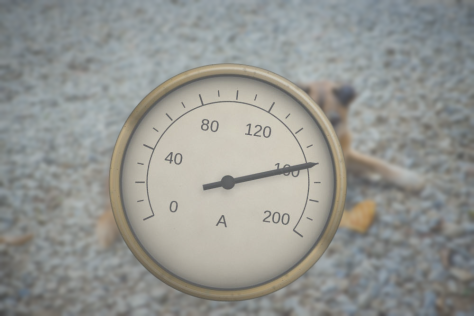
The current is 160
